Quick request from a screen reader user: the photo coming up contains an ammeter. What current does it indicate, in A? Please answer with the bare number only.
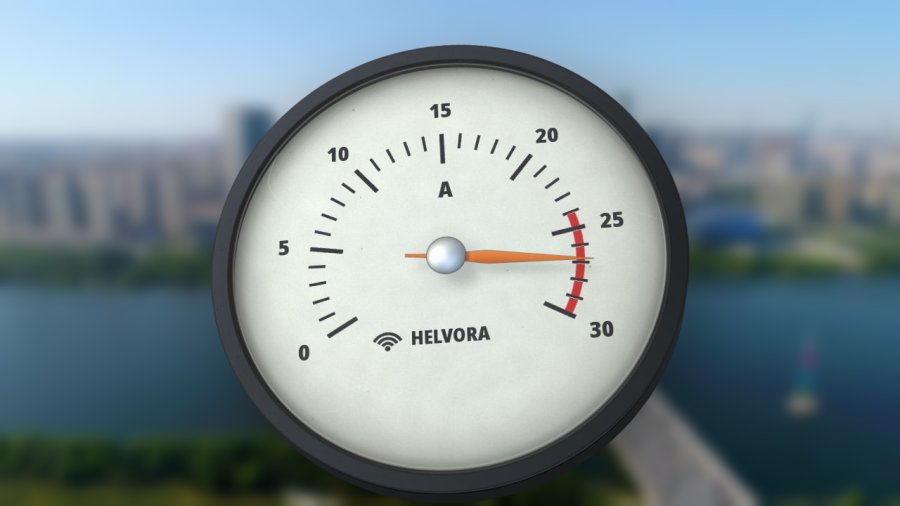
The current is 27
